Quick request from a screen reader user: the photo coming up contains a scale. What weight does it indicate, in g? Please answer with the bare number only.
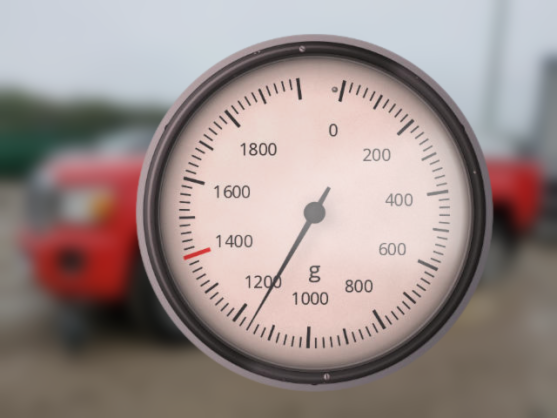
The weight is 1160
